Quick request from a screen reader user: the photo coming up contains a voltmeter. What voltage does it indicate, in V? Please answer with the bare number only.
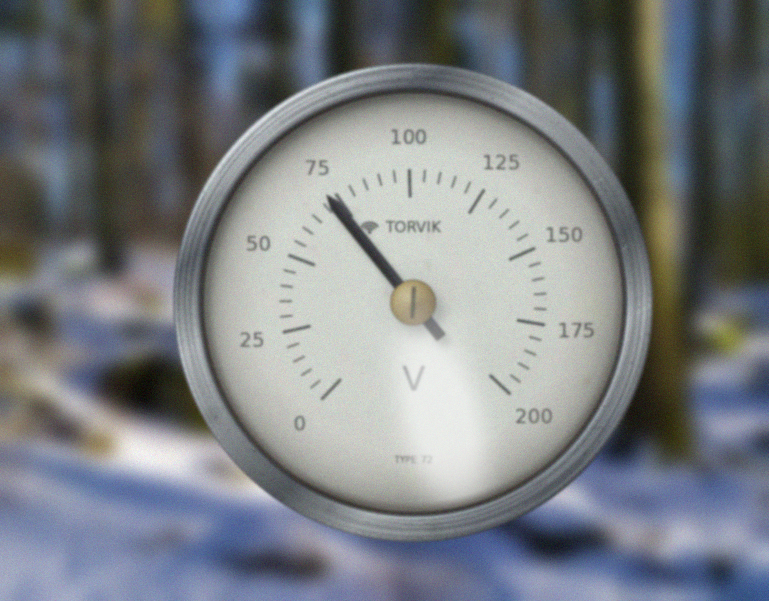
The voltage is 72.5
